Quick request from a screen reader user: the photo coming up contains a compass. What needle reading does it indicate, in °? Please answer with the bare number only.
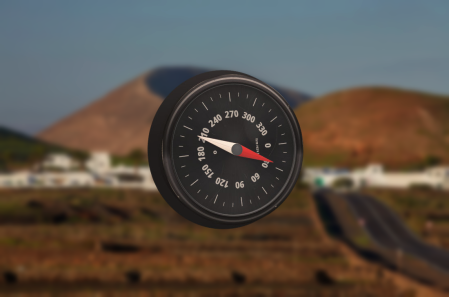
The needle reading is 25
